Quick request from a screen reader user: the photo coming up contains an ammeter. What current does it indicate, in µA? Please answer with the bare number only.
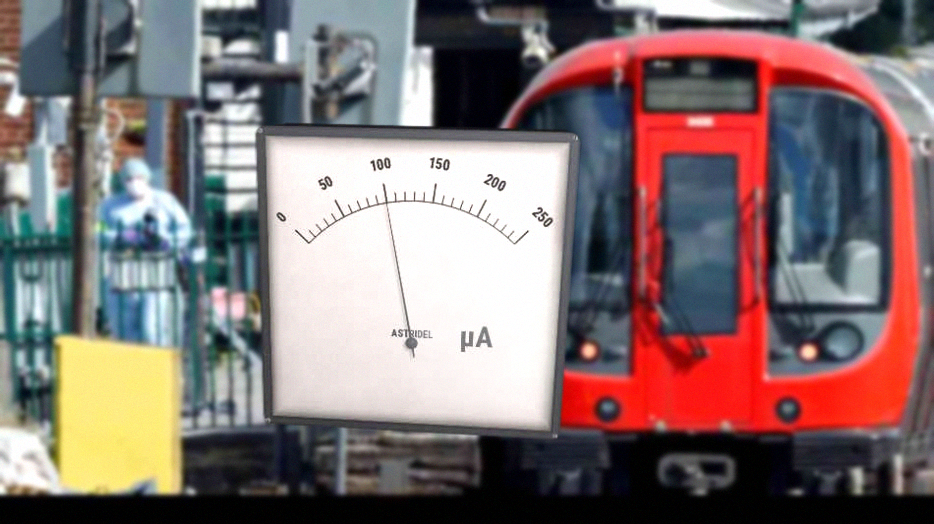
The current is 100
